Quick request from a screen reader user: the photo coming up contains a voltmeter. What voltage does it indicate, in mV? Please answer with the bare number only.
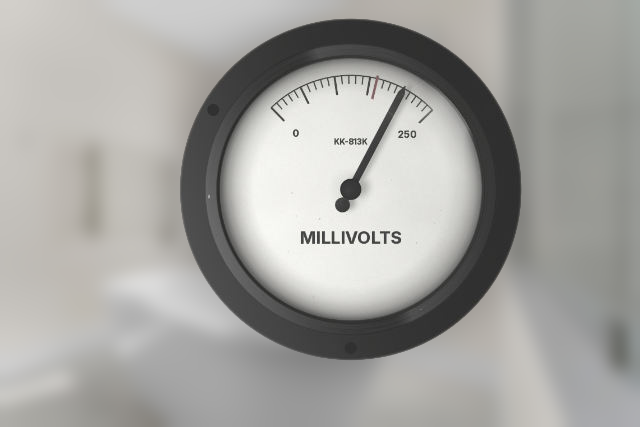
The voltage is 200
